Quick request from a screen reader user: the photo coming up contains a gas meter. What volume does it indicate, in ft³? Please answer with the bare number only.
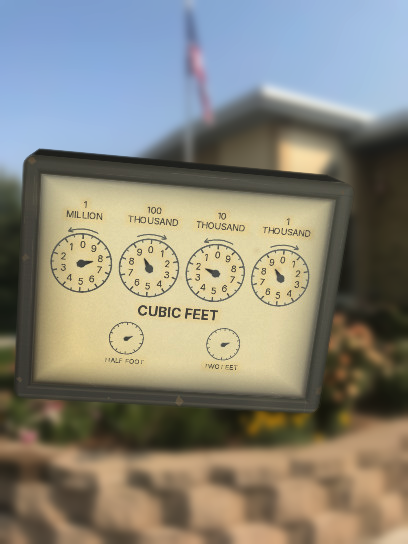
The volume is 791900
